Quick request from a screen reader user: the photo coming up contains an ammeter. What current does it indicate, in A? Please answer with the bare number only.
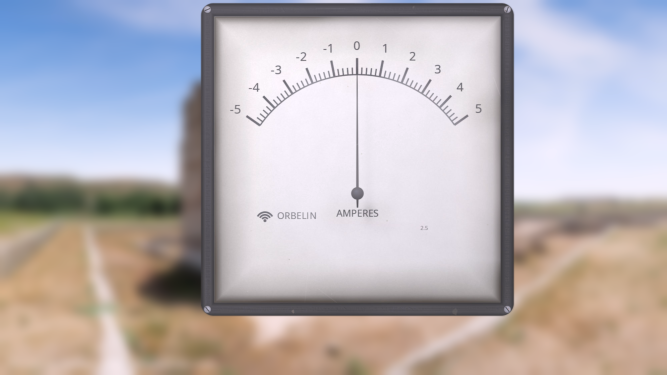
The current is 0
